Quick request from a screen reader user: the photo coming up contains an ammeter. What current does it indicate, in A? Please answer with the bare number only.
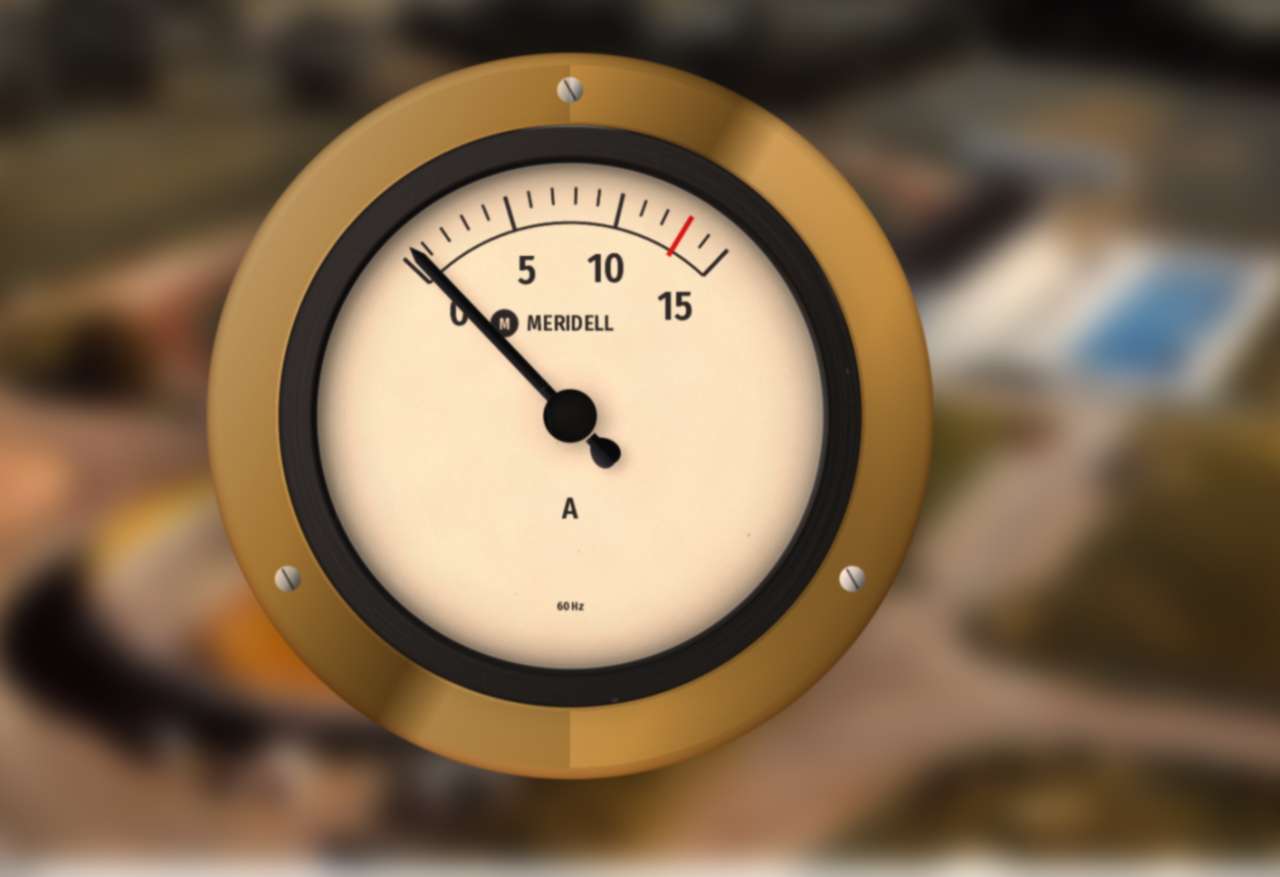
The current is 0.5
